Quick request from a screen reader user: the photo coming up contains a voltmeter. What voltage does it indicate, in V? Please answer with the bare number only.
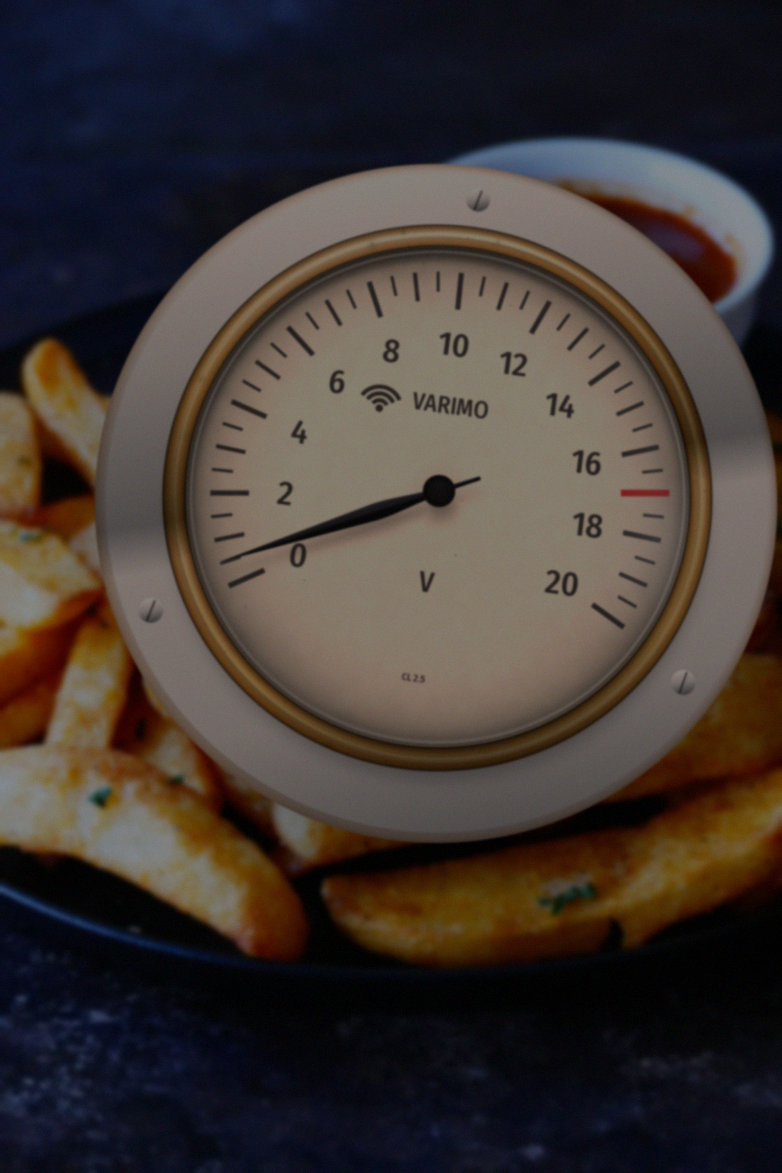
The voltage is 0.5
